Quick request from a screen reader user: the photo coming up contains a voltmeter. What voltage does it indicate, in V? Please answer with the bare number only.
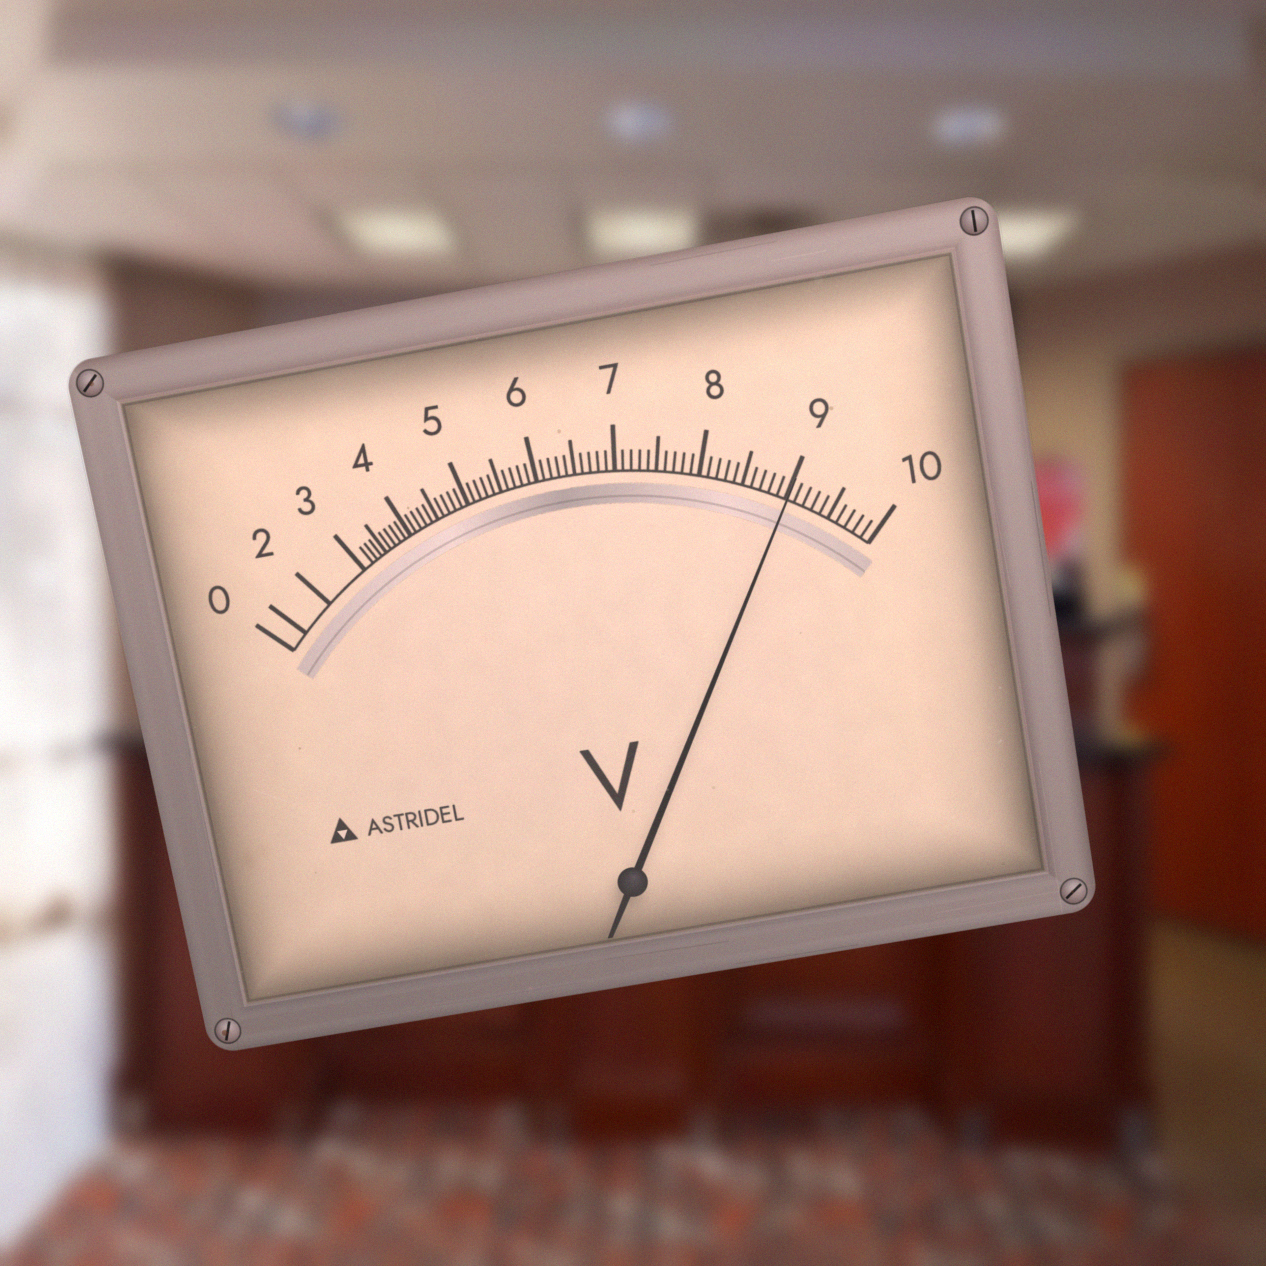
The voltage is 9
